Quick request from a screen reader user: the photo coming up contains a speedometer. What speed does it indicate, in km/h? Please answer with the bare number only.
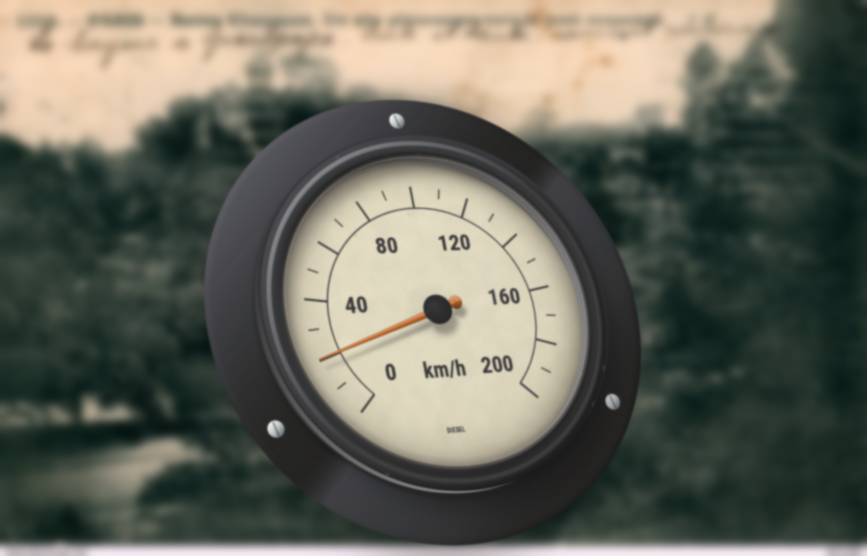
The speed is 20
